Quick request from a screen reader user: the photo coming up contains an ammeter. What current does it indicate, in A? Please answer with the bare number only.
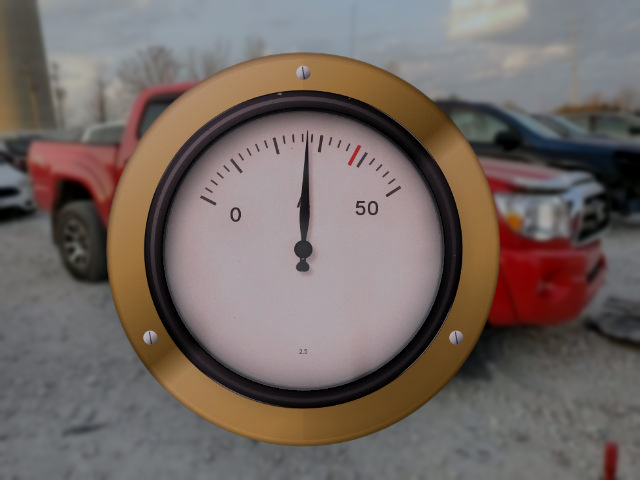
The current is 27
